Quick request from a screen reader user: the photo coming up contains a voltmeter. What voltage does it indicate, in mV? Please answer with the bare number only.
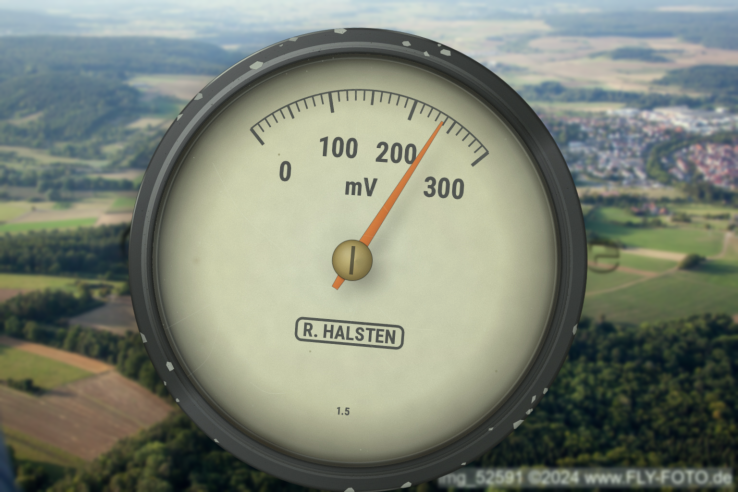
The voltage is 240
